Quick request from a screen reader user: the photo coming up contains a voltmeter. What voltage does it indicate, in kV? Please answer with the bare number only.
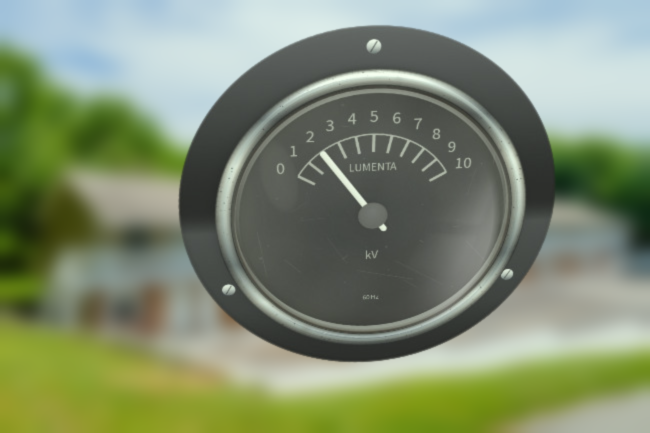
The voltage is 2
